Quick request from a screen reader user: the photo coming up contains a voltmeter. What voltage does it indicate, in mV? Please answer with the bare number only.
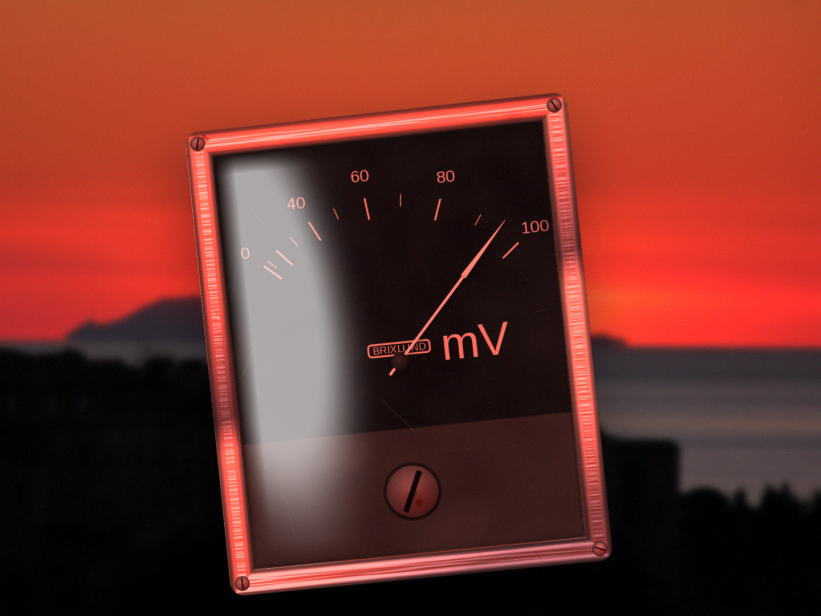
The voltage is 95
